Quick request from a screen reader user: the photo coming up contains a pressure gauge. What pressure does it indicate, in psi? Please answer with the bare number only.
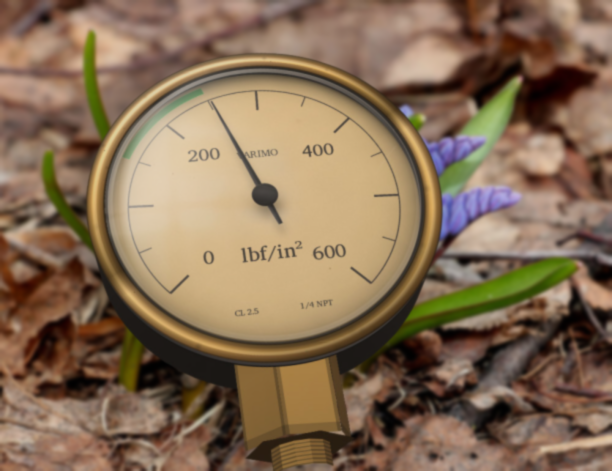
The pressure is 250
